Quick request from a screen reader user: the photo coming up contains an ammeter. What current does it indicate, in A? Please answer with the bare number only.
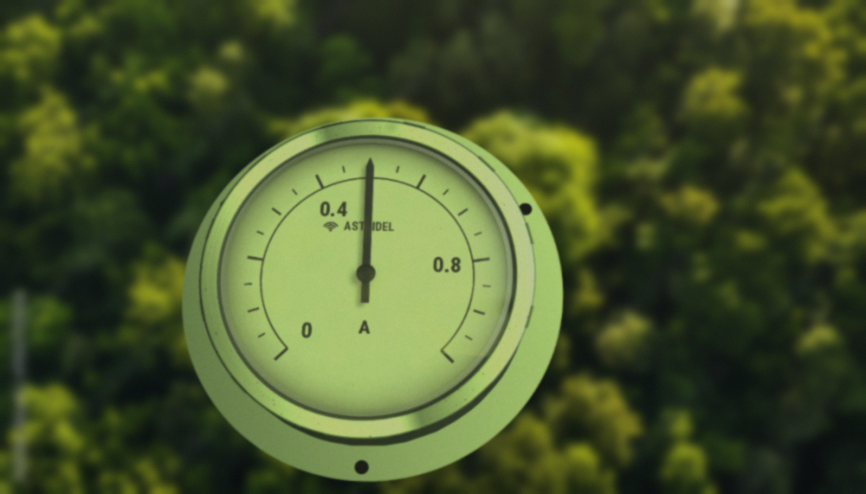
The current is 0.5
